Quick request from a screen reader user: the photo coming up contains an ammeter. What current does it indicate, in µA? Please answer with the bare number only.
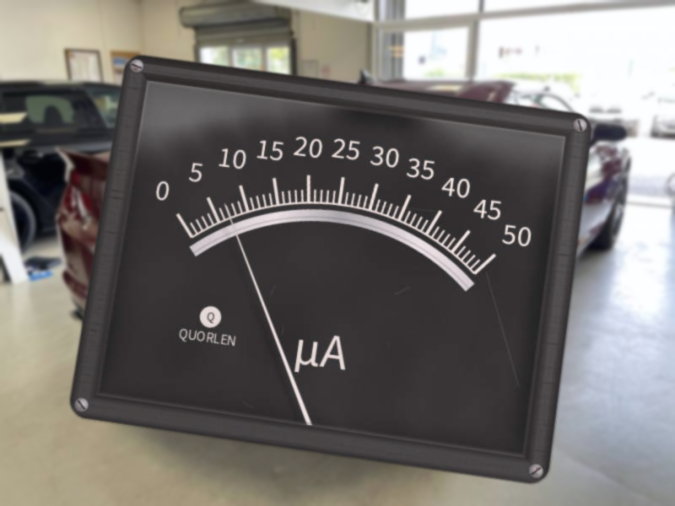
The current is 7
